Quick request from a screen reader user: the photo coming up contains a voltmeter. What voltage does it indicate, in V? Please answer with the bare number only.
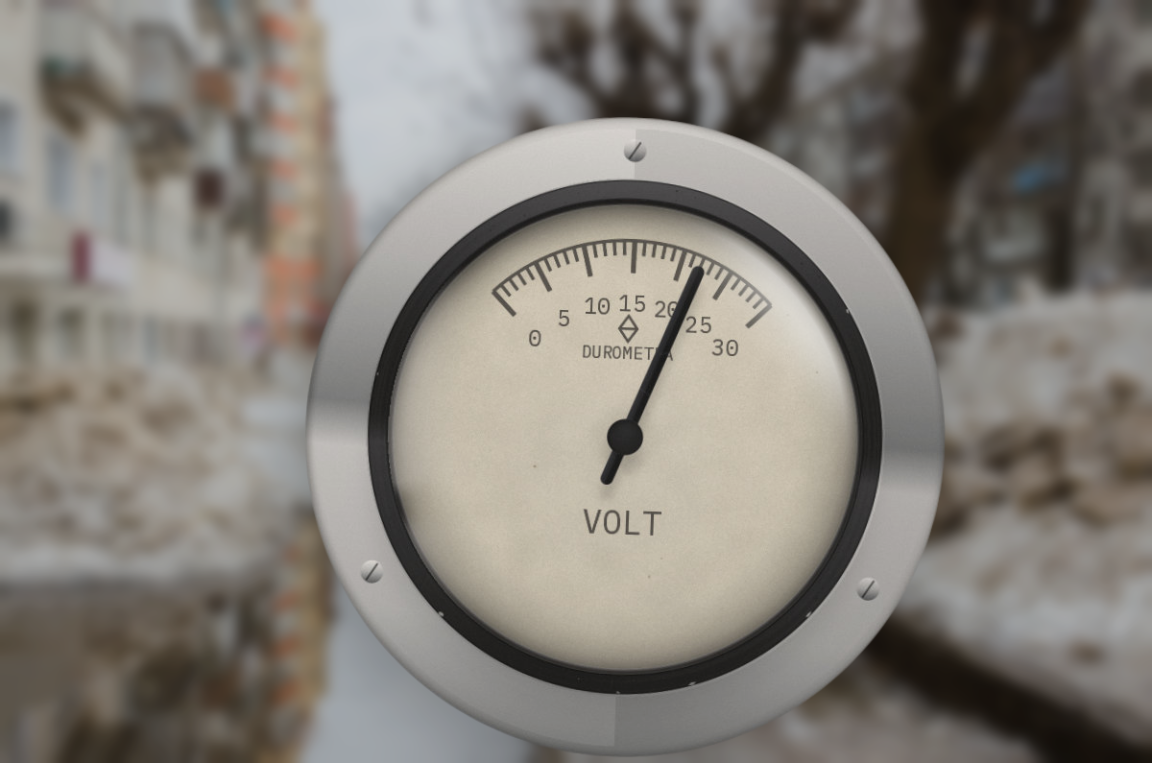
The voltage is 22
